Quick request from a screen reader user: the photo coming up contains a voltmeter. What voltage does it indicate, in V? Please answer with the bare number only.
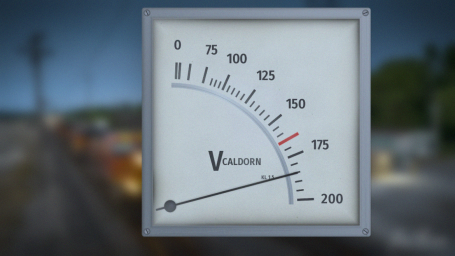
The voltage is 185
